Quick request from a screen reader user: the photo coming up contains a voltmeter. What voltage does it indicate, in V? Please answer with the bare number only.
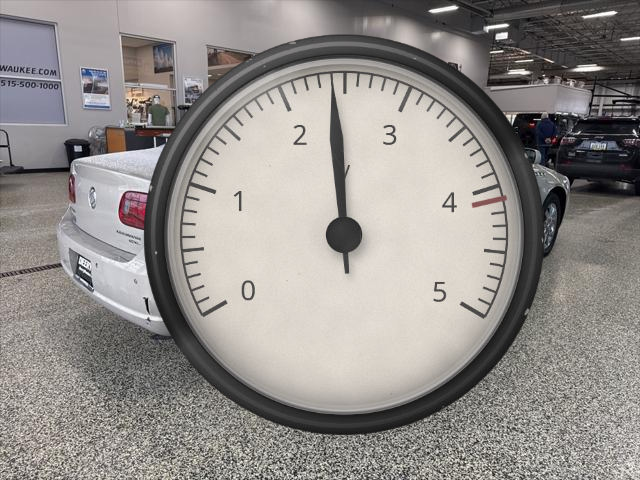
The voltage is 2.4
